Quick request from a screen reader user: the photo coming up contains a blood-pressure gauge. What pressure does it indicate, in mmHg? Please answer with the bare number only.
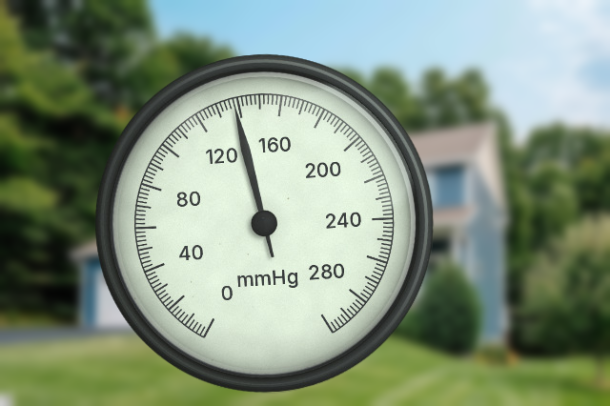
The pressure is 138
